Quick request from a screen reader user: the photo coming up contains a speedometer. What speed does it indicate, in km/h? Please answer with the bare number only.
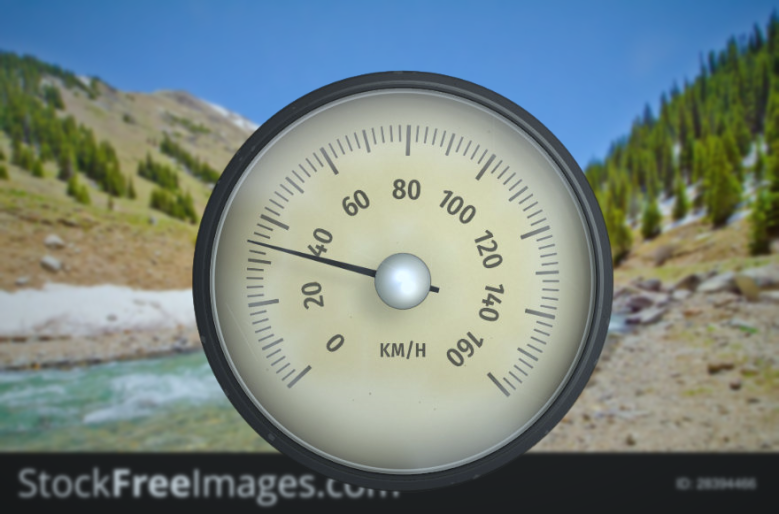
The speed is 34
